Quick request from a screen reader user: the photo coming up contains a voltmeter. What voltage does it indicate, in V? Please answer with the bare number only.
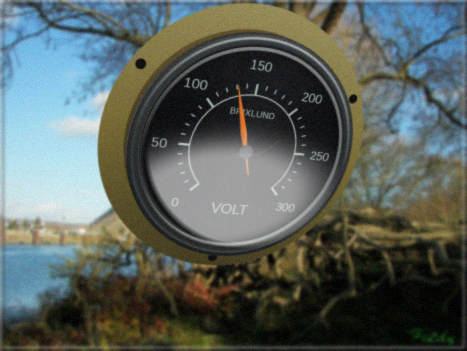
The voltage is 130
